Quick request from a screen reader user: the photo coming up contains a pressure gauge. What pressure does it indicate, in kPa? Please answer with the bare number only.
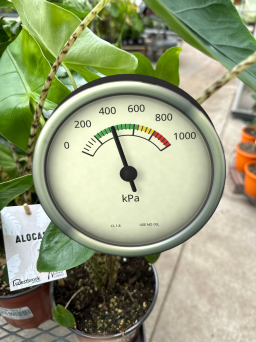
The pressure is 400
